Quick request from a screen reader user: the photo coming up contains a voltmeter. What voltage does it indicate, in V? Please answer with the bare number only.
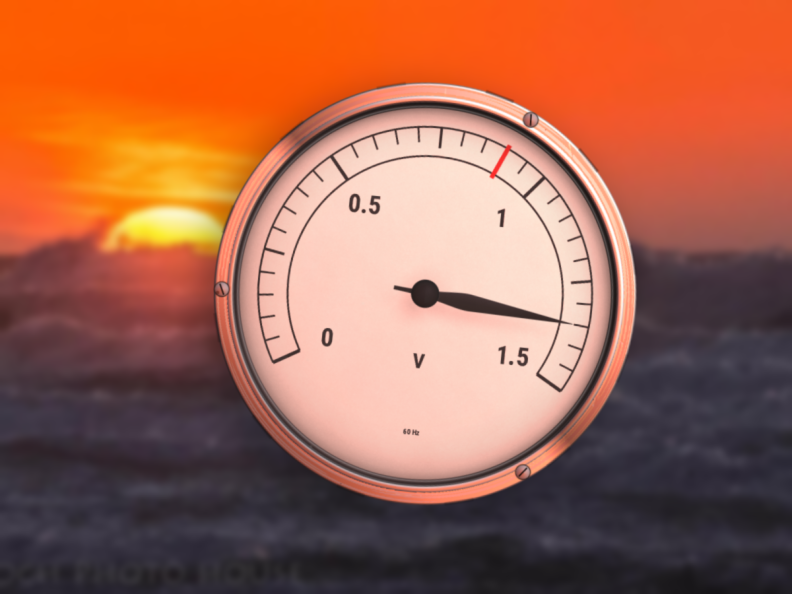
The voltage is 1.35
